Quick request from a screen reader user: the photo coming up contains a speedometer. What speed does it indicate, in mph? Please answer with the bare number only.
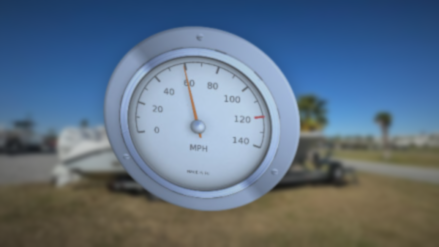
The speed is 60
